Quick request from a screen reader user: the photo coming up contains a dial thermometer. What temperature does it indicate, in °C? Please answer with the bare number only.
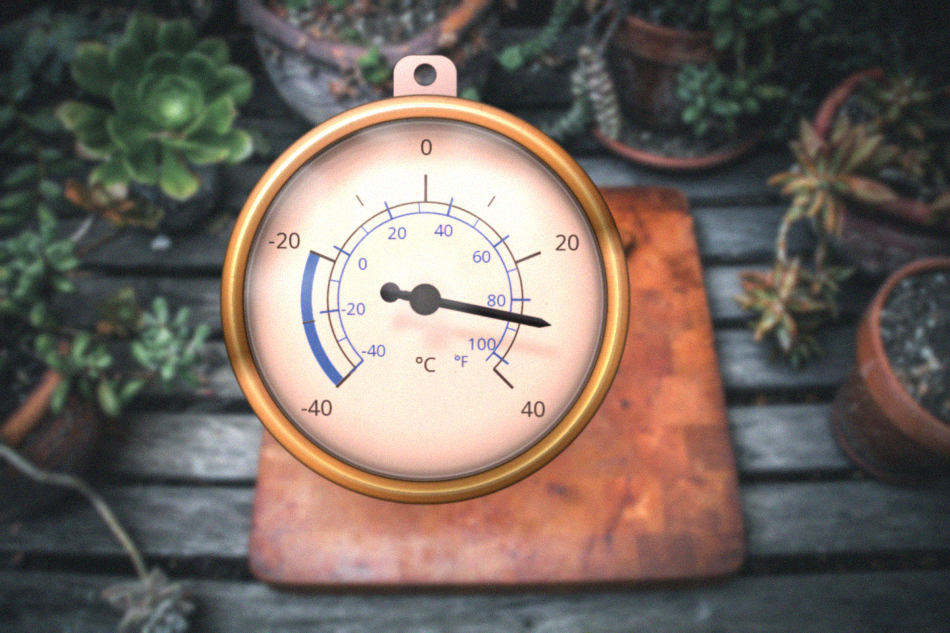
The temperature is 30
